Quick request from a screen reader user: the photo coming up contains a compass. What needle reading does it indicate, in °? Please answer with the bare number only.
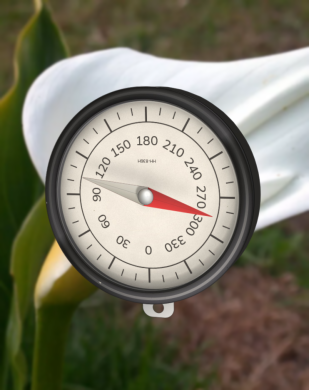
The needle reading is 285
